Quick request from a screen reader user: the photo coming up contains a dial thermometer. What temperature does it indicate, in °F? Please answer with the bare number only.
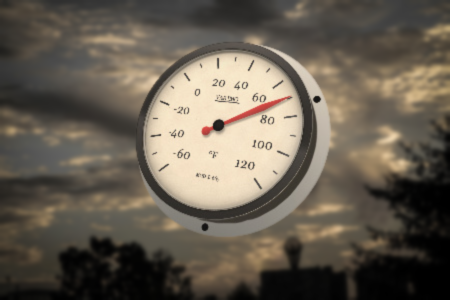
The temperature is 70
